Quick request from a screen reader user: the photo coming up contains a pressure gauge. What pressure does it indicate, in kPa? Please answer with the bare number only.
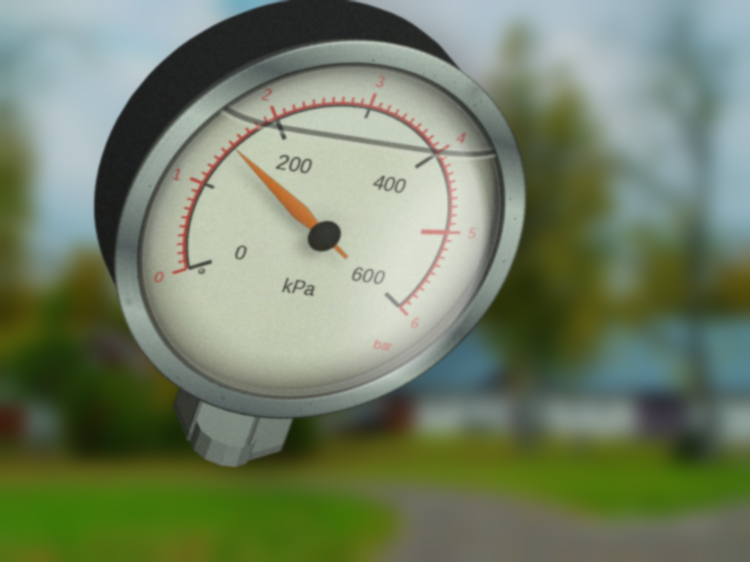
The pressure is 150
